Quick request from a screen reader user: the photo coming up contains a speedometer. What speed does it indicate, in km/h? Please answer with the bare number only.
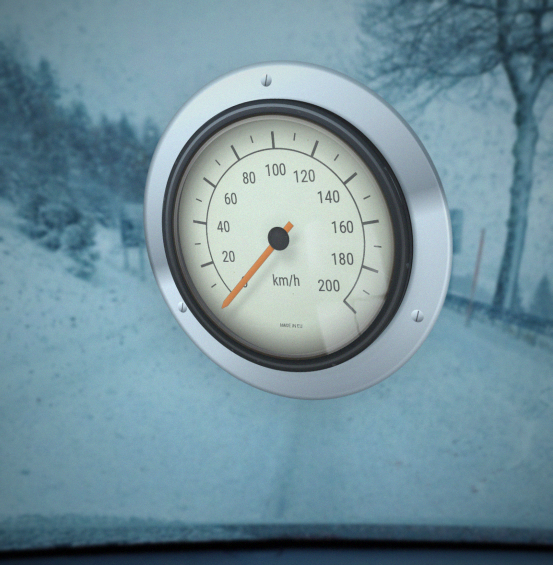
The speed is 0
